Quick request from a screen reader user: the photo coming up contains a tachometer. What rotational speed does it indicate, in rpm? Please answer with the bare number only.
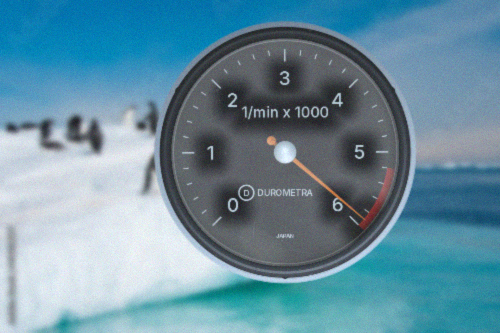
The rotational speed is 5900
